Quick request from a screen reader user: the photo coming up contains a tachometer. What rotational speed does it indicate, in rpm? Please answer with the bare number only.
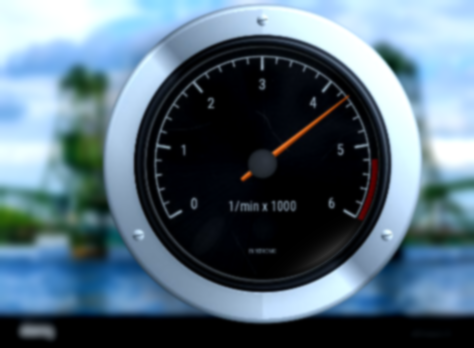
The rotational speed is 4300
